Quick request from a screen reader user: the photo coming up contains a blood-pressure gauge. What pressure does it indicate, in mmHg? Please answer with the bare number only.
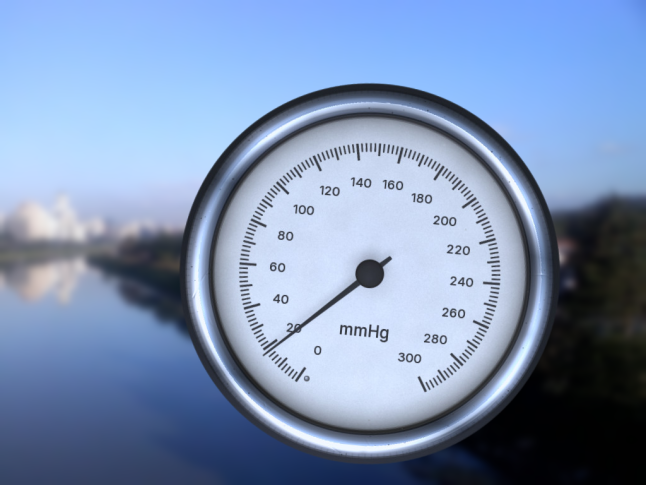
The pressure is 18
